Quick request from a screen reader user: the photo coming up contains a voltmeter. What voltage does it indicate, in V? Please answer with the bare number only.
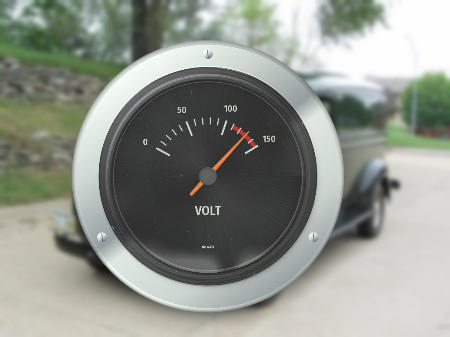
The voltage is 130
